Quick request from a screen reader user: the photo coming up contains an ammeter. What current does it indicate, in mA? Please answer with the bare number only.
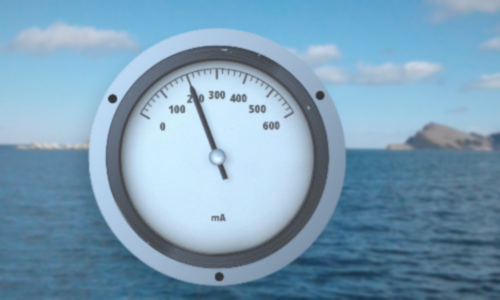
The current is 200
